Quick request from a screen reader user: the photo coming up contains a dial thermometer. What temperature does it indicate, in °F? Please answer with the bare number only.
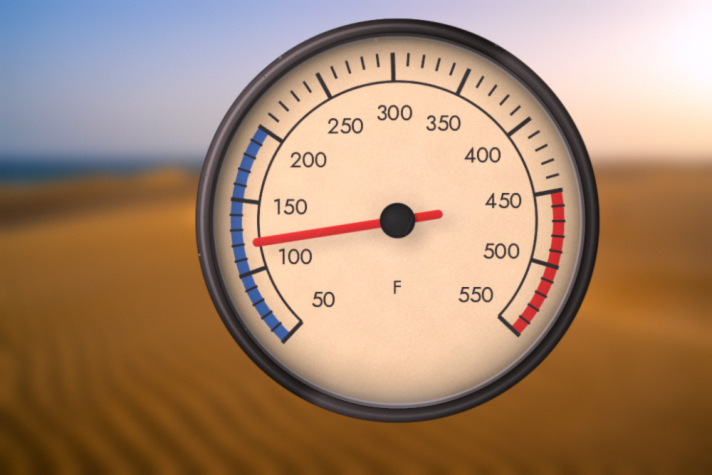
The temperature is 120
